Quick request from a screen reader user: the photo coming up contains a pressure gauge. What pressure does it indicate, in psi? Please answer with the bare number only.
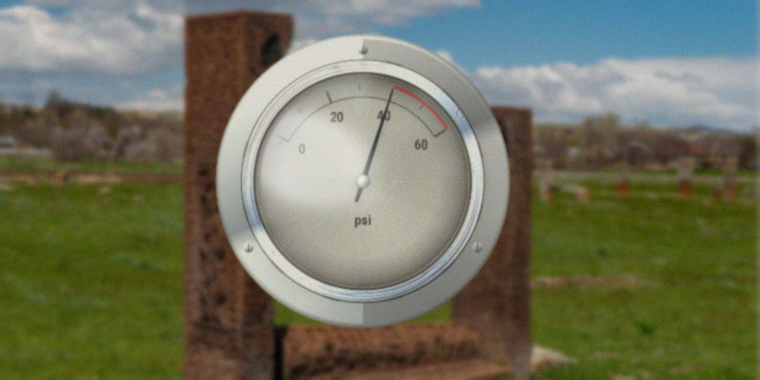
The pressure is 40
